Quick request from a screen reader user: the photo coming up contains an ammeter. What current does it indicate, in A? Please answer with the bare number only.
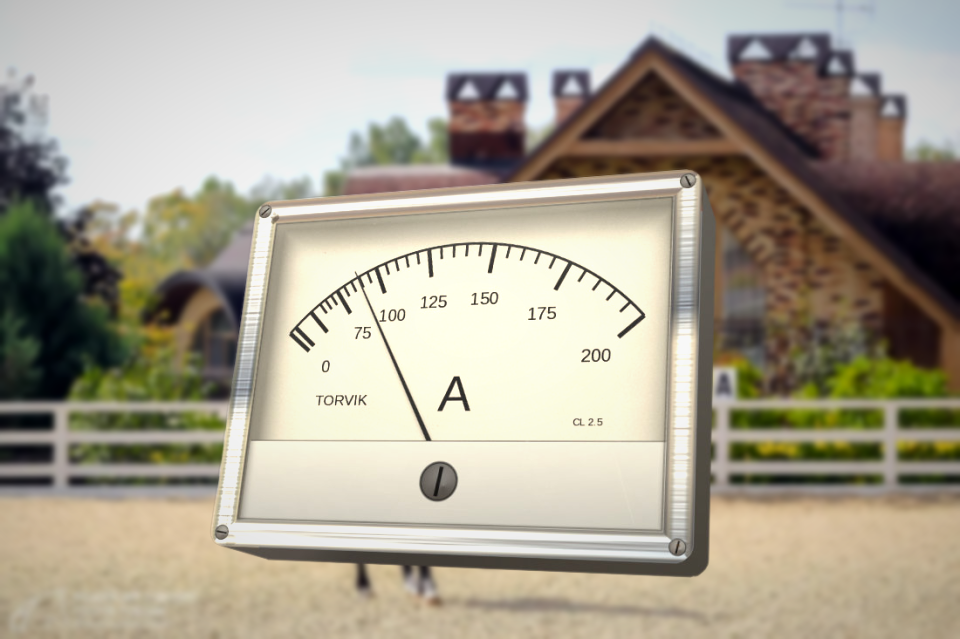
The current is 90
